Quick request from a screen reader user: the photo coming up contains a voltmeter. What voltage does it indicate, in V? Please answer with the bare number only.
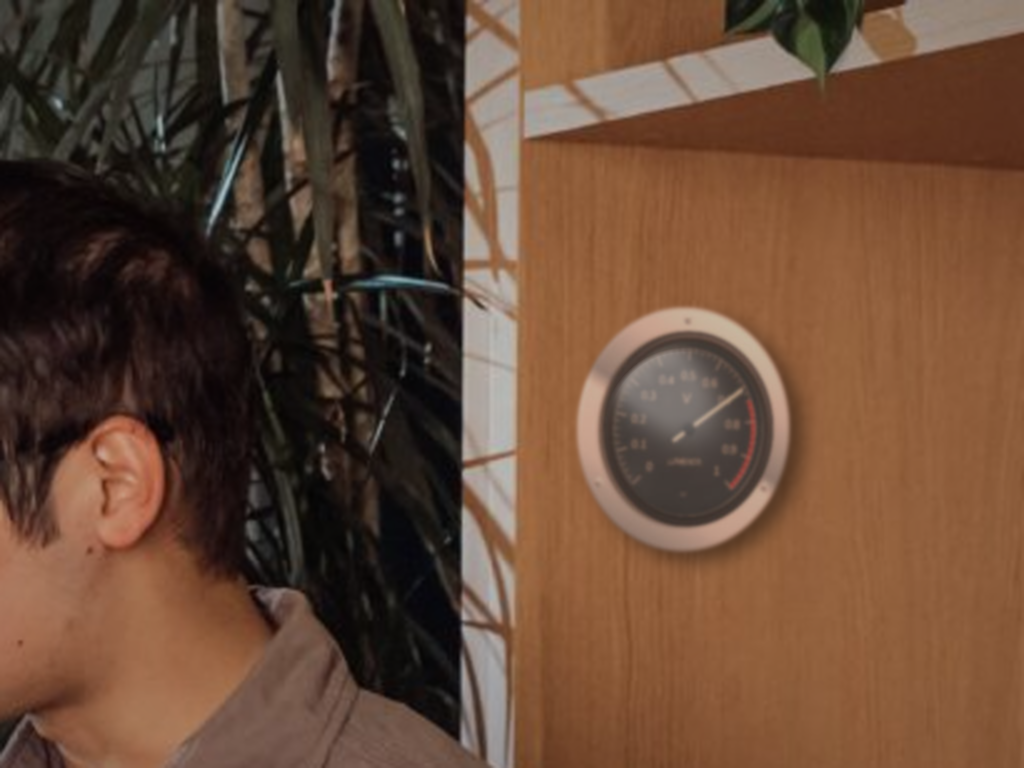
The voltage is 0.7
